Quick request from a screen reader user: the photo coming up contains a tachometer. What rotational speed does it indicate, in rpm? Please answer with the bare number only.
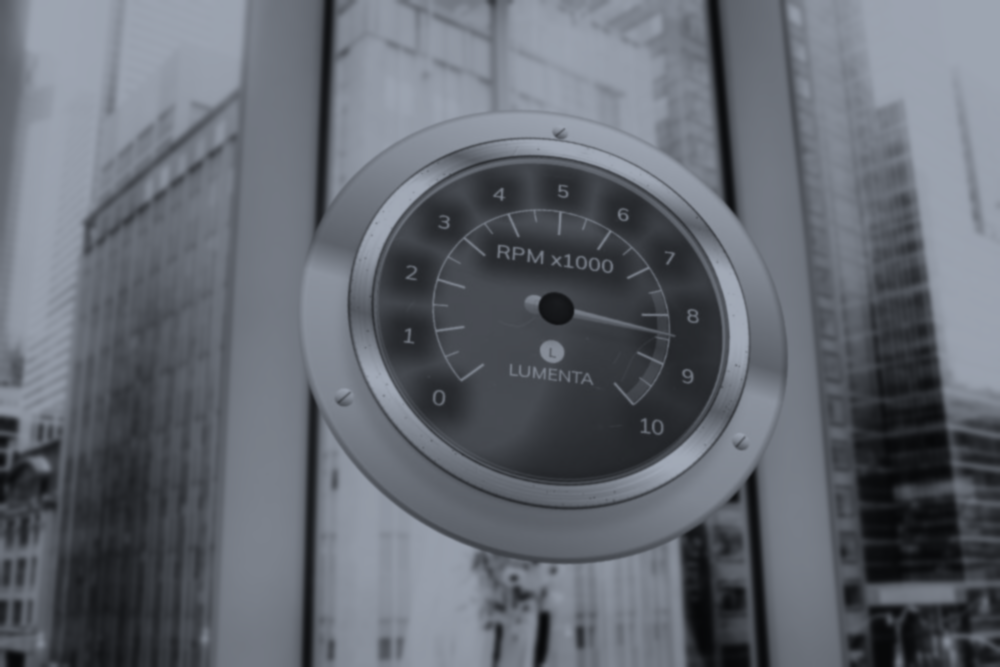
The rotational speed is 8500
